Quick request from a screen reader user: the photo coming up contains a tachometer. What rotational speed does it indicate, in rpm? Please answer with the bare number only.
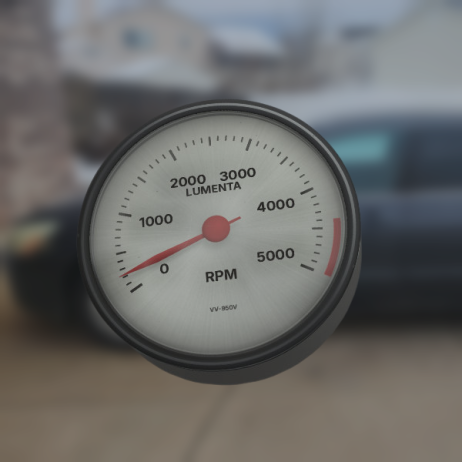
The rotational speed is 200
